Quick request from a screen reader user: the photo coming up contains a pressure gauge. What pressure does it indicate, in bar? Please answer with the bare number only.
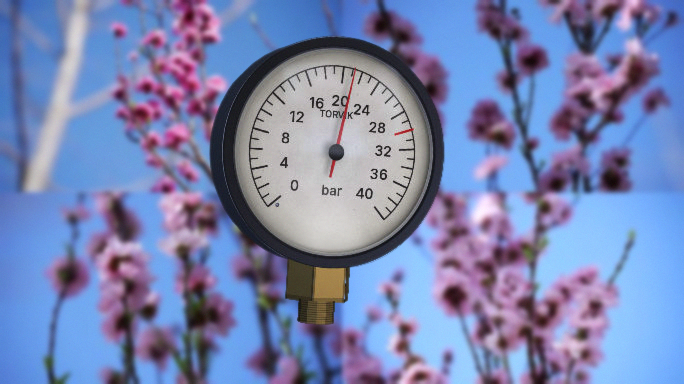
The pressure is 21
